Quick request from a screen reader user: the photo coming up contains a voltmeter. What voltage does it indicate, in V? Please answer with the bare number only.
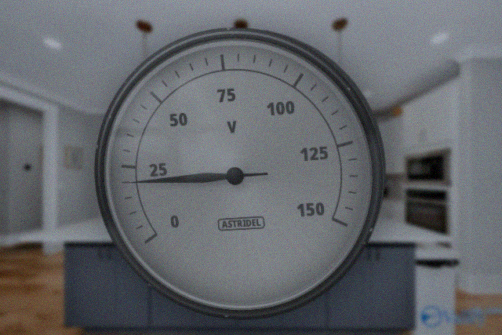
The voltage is 20
